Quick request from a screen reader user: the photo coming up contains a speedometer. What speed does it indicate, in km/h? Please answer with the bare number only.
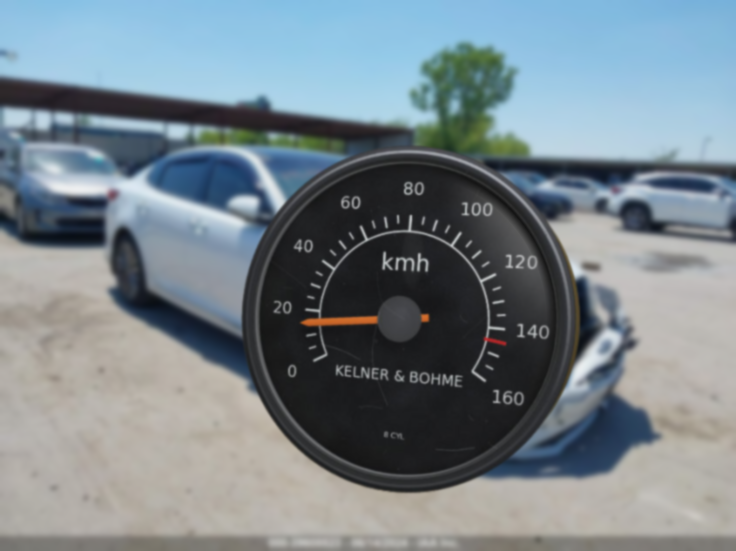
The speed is 15
